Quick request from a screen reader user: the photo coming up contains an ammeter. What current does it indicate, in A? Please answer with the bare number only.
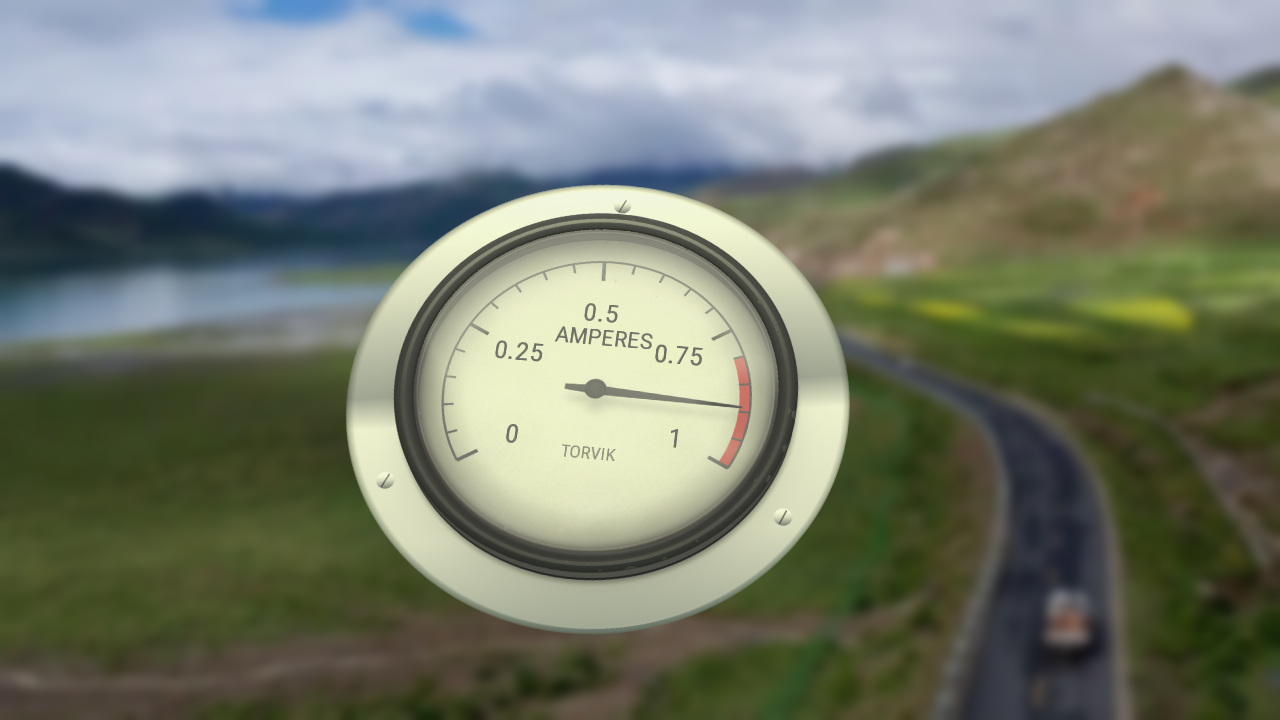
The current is 0.9
